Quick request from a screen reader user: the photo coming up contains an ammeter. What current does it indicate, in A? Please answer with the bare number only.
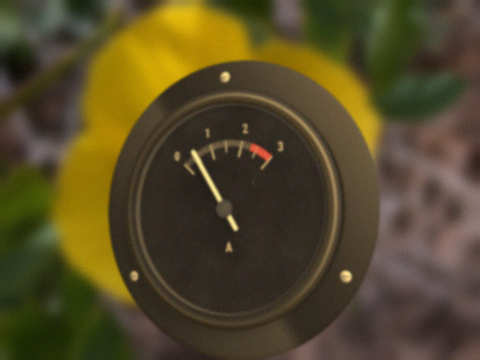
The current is 0.5
